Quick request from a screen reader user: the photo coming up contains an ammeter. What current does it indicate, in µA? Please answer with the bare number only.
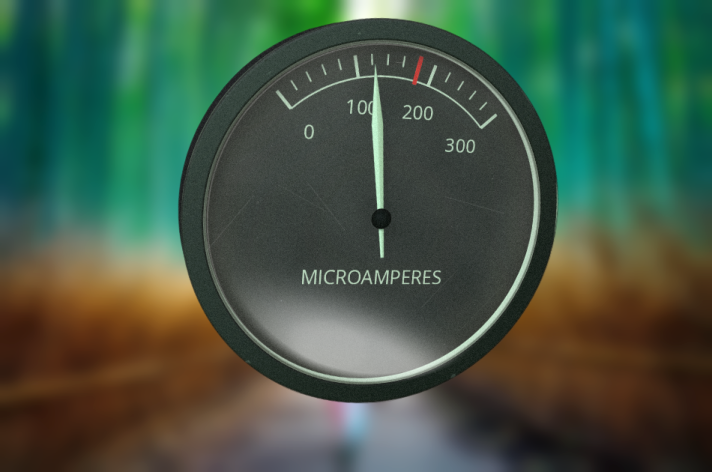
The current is 120
